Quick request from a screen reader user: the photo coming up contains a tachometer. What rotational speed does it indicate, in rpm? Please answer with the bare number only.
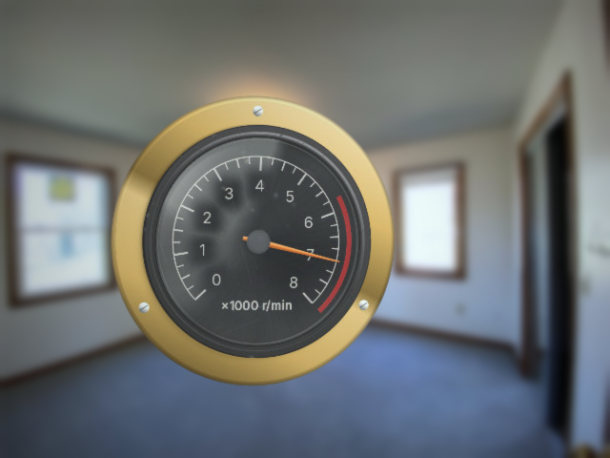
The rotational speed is 7000
